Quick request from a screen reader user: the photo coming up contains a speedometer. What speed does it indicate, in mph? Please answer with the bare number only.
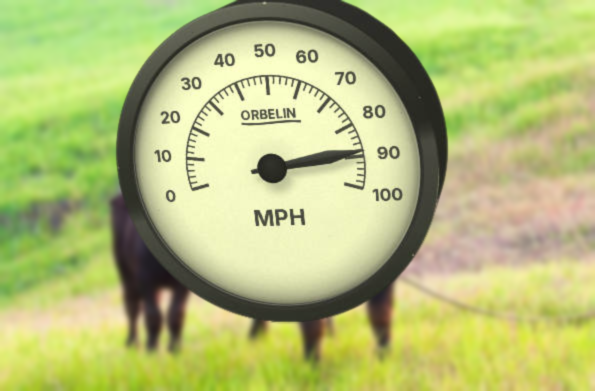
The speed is 88
